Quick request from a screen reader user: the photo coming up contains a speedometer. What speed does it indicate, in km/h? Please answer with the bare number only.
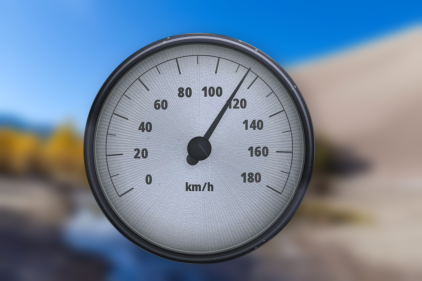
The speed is 115
